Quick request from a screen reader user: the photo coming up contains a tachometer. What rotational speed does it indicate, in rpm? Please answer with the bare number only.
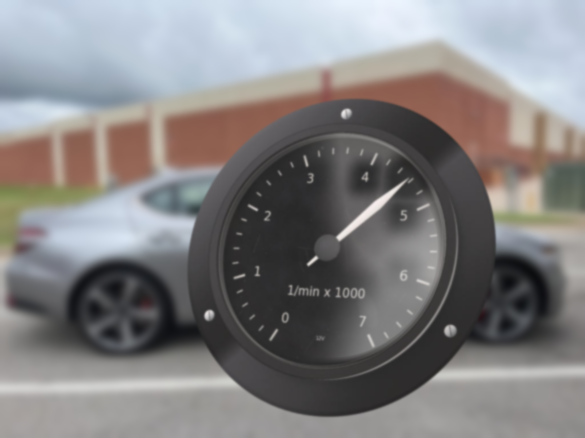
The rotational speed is 4600
